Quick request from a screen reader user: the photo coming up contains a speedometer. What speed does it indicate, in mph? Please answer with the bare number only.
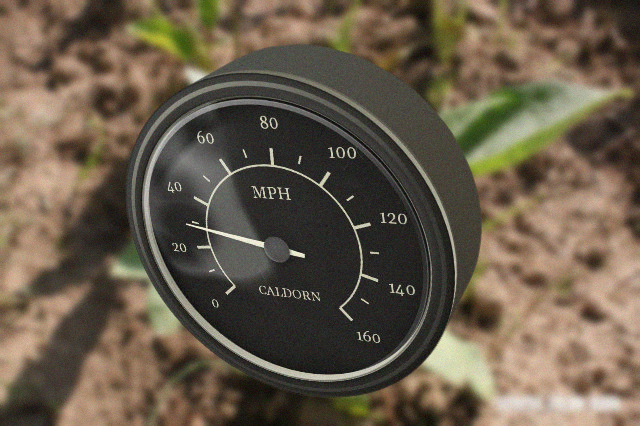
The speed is 30
